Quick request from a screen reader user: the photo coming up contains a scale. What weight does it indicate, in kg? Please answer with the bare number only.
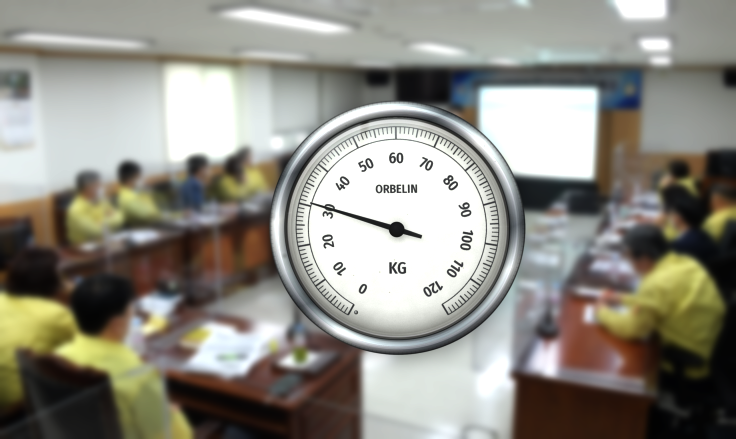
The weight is 31
